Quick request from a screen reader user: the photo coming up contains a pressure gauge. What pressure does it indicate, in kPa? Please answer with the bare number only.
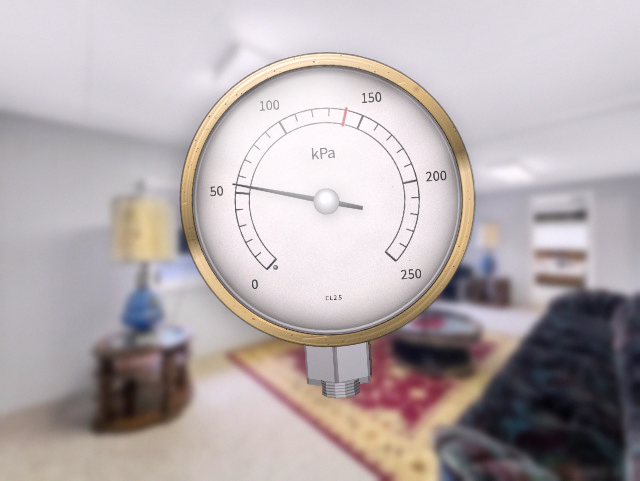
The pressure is 55
